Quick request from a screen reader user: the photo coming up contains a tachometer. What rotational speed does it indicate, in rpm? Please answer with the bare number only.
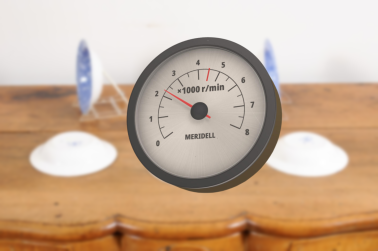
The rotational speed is 2250
